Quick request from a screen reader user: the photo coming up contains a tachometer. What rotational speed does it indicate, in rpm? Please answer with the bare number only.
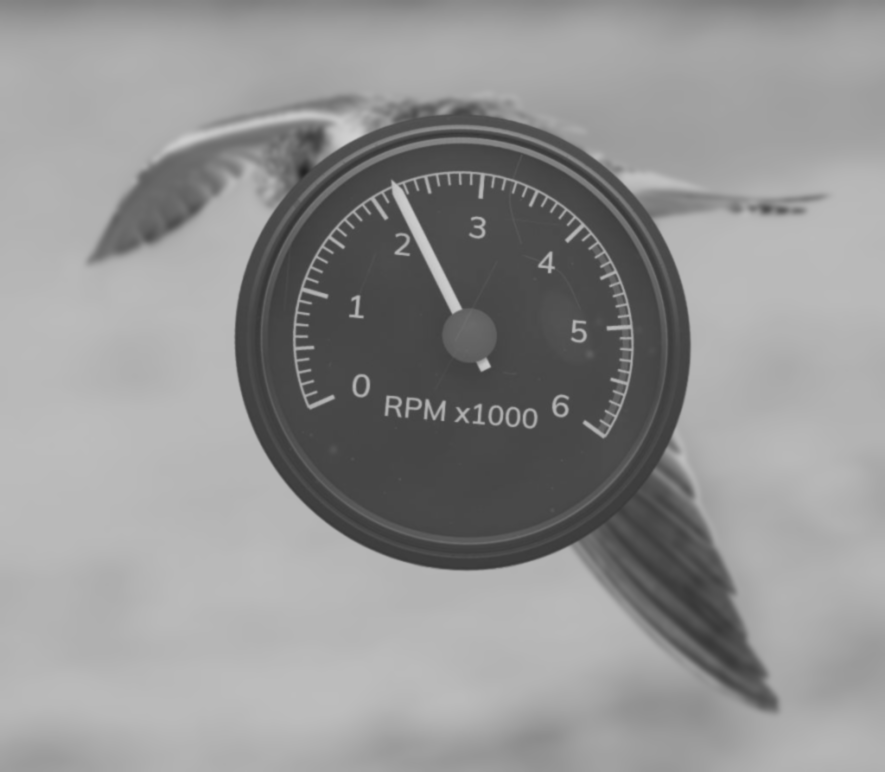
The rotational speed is 2200
